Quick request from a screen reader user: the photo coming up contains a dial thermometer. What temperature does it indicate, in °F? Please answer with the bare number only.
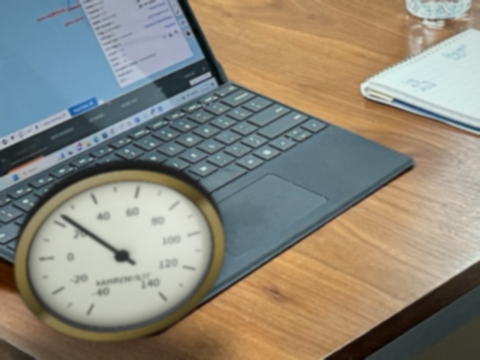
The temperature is 25
